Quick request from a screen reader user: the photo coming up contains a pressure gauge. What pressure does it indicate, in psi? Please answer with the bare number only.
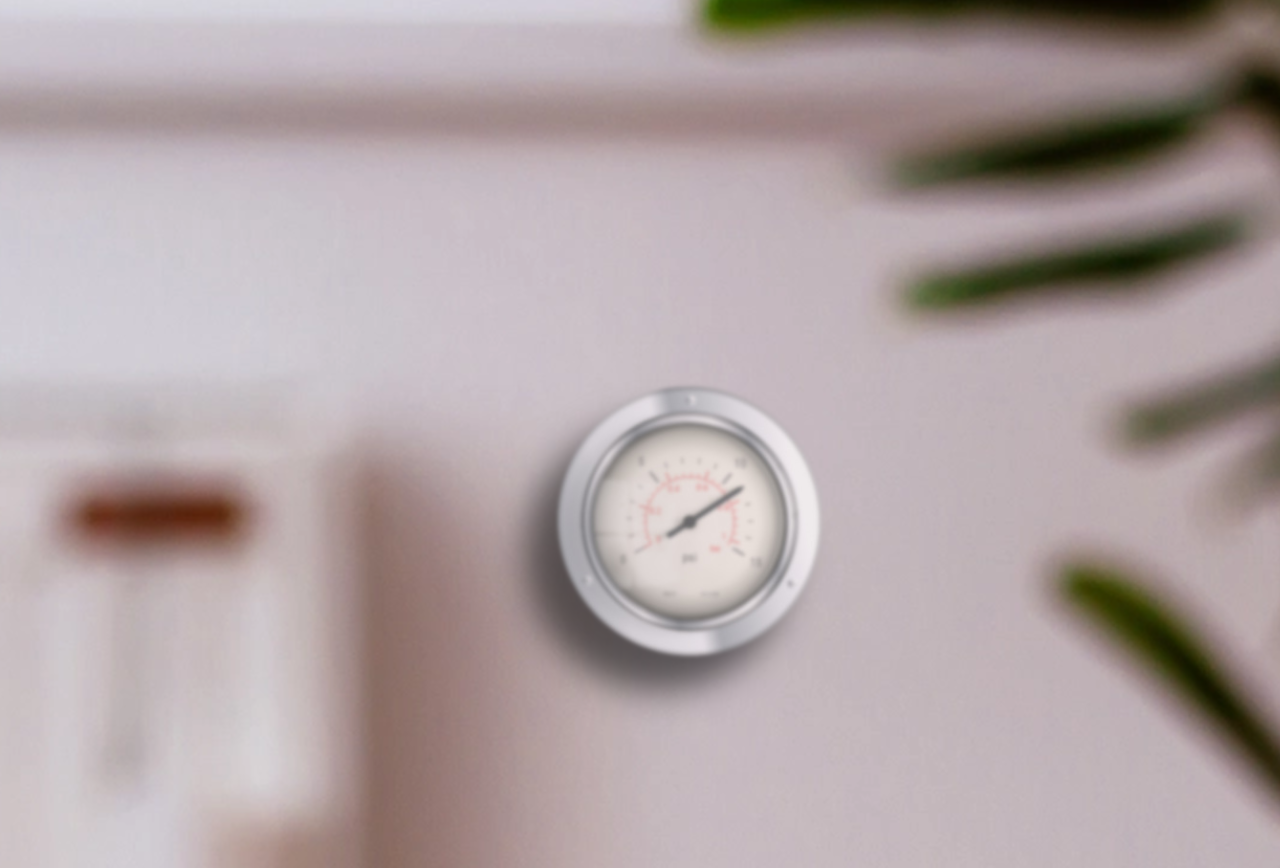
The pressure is 11
